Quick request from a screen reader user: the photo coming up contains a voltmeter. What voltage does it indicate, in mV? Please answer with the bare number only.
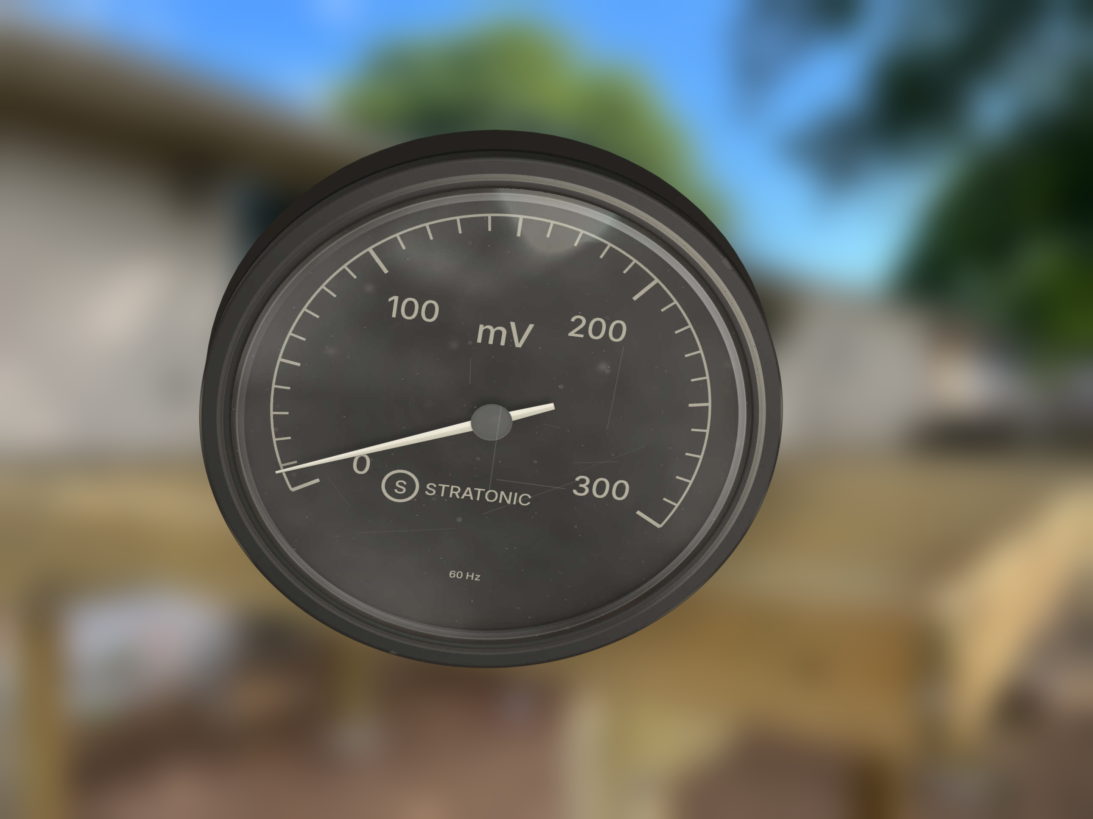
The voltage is 10
